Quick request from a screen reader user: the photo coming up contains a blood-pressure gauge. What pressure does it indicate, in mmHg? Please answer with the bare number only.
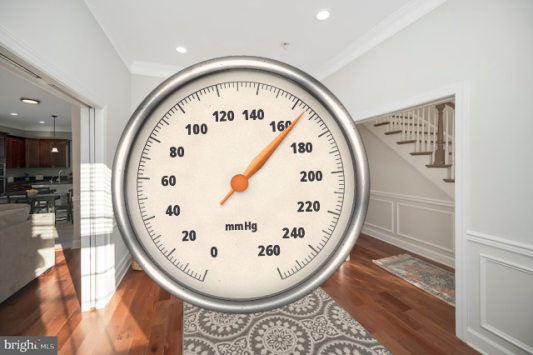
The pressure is 166
